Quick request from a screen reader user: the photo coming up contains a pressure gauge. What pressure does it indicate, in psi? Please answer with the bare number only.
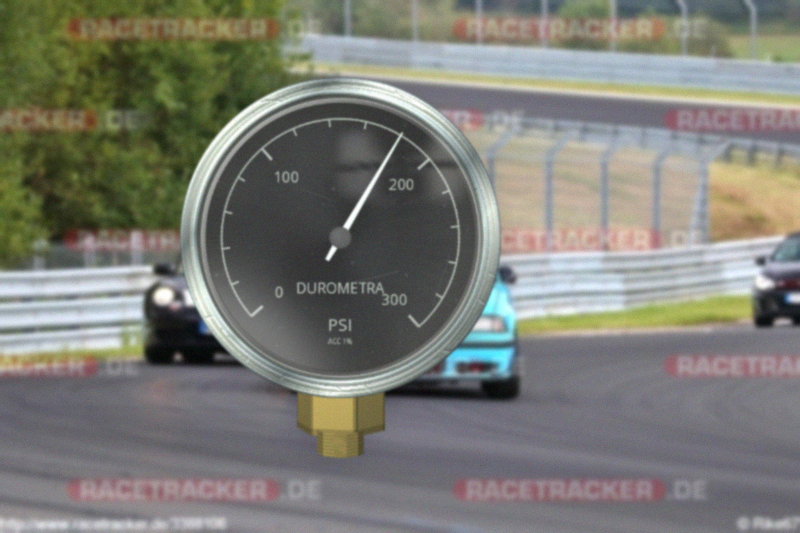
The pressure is 180
